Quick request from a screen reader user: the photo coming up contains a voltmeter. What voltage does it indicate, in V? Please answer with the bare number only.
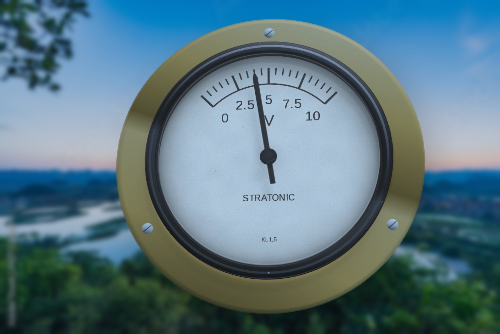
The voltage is 4
